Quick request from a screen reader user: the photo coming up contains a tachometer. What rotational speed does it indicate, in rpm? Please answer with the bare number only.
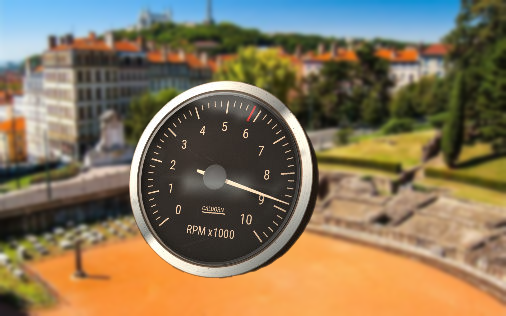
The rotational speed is 8800
